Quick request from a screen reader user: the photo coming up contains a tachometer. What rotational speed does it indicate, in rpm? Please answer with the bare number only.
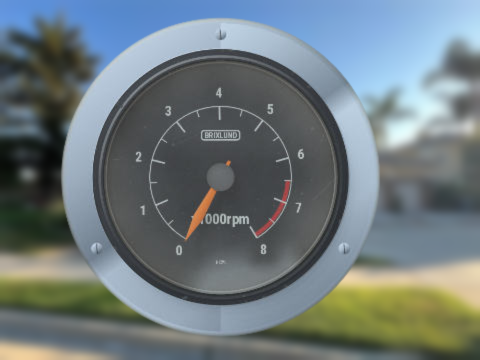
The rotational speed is 0
